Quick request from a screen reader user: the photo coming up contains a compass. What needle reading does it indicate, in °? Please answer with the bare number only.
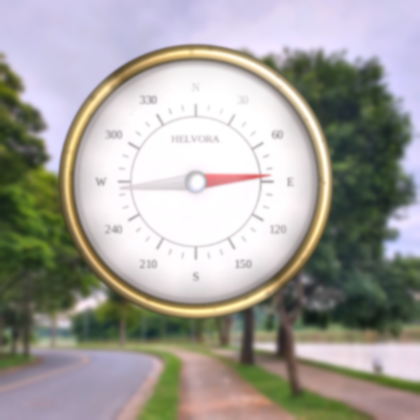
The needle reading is 85
